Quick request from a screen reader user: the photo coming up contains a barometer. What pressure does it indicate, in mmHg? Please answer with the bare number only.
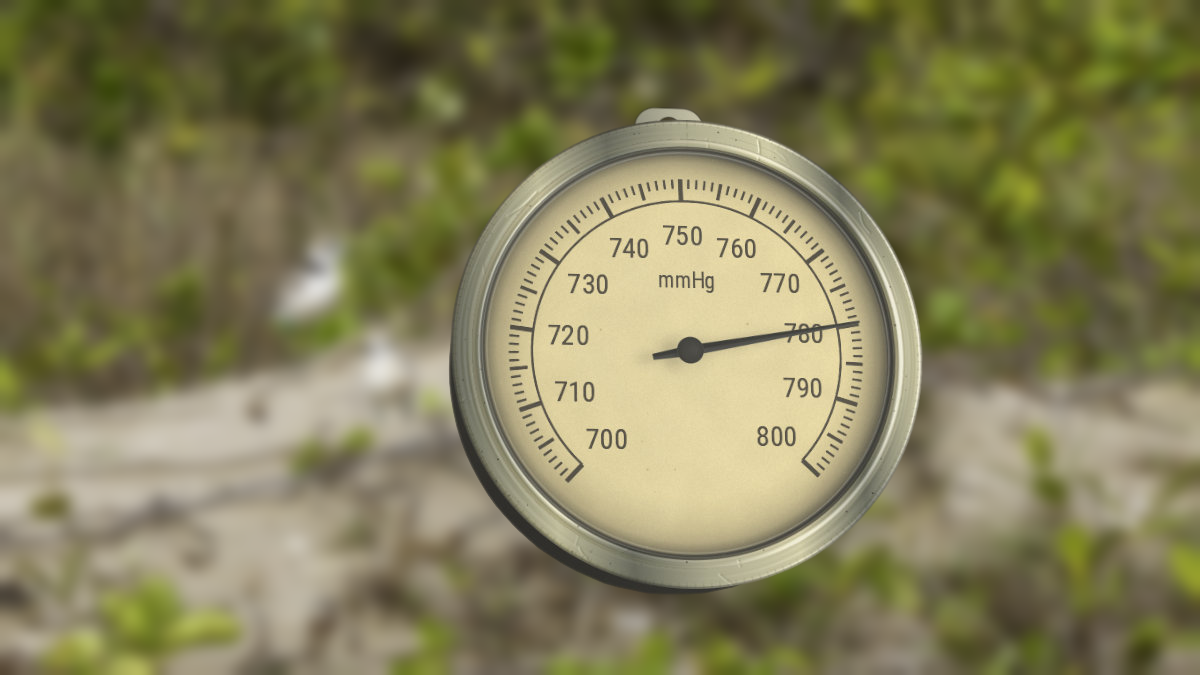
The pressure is 780
